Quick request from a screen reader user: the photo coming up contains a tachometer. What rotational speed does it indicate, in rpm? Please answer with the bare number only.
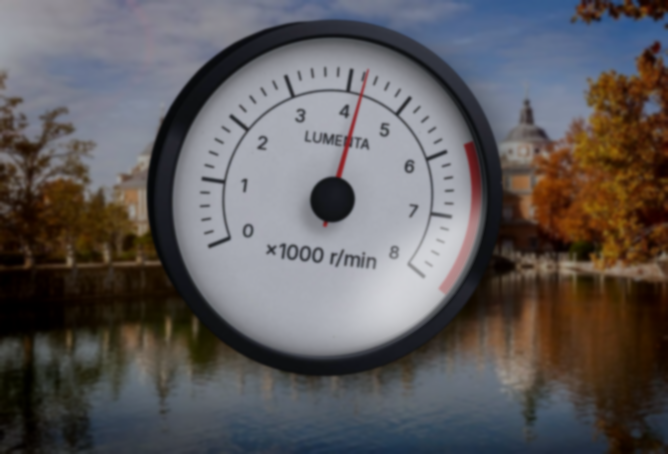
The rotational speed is 4200
